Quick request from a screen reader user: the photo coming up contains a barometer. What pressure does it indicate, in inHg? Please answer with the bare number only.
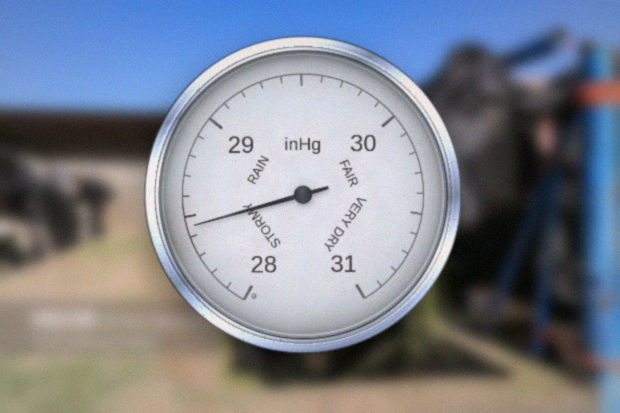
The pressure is 28.45
